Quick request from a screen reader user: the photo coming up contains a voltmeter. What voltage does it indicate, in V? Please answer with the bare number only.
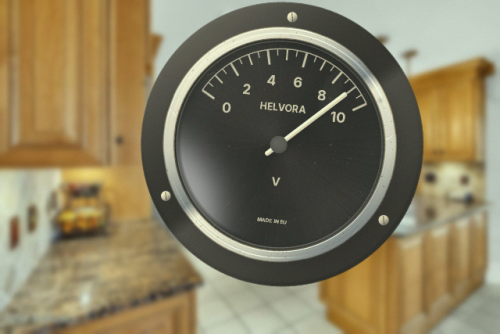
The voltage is 9
